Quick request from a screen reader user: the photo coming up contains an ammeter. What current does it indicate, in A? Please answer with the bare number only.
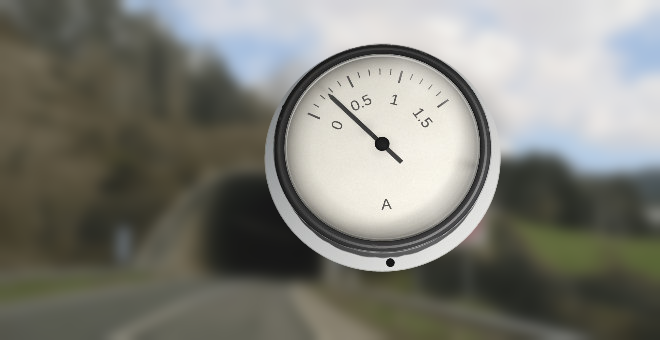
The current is 0.25
